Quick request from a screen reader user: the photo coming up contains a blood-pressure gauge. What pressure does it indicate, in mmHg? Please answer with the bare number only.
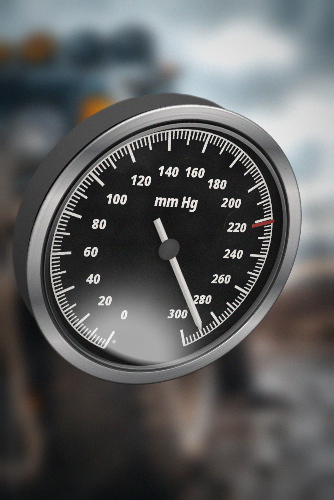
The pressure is 290
